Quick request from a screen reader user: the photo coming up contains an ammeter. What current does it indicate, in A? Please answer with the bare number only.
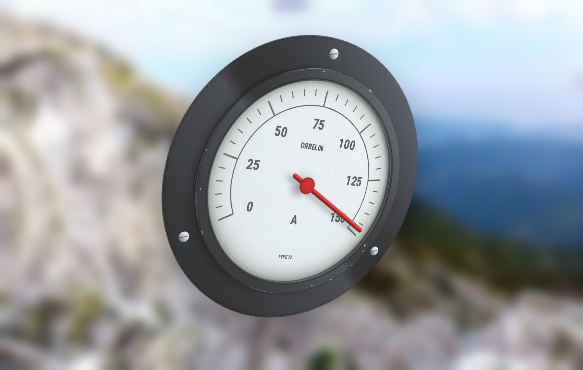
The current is 147.5
